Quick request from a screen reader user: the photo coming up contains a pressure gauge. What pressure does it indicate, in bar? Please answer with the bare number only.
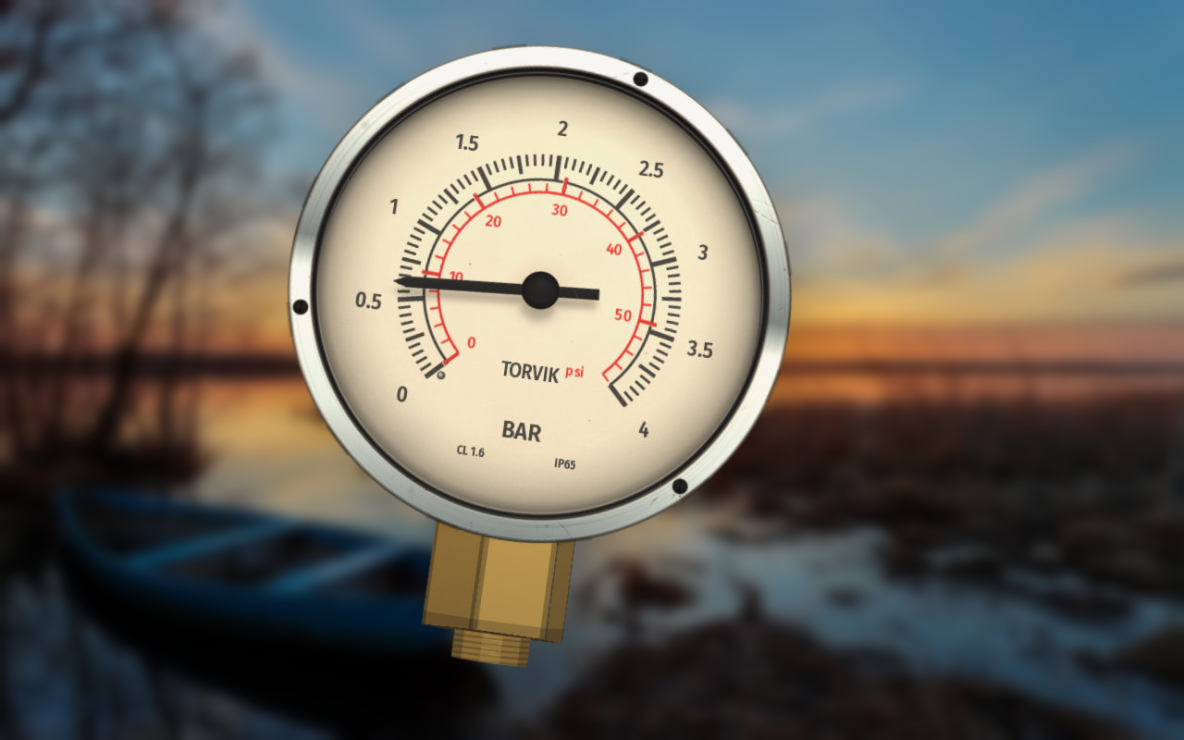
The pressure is 0.6
